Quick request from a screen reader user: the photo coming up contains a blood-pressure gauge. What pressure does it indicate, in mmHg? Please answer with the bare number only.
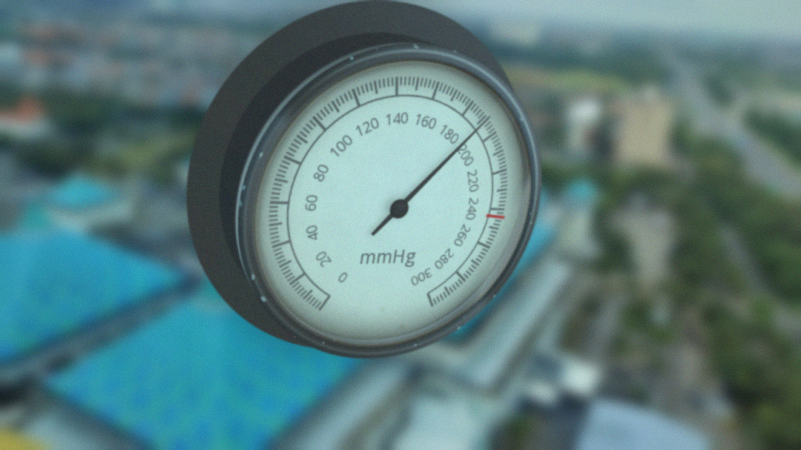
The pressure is 190
